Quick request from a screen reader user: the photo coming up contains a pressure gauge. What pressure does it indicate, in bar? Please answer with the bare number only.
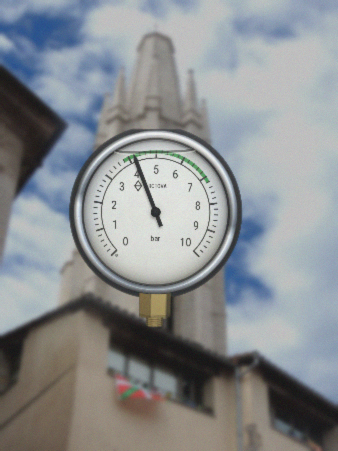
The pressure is 4.2
